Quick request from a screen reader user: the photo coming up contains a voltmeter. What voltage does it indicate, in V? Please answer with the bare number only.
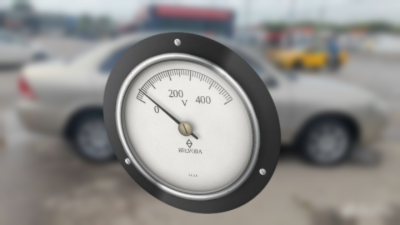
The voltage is 50
